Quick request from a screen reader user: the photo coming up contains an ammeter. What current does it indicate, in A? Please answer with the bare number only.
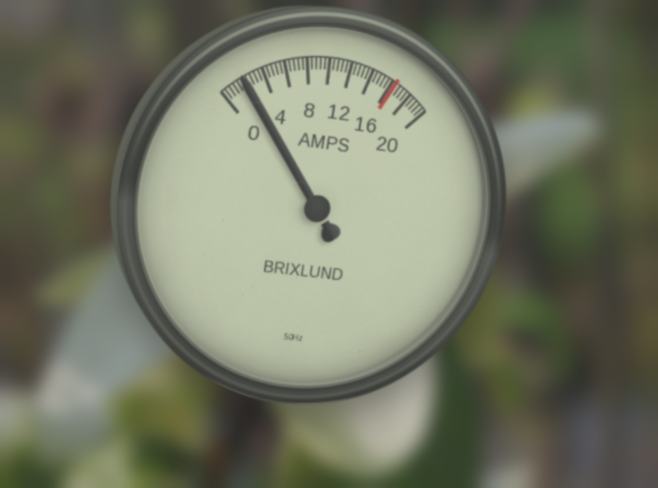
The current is 2
